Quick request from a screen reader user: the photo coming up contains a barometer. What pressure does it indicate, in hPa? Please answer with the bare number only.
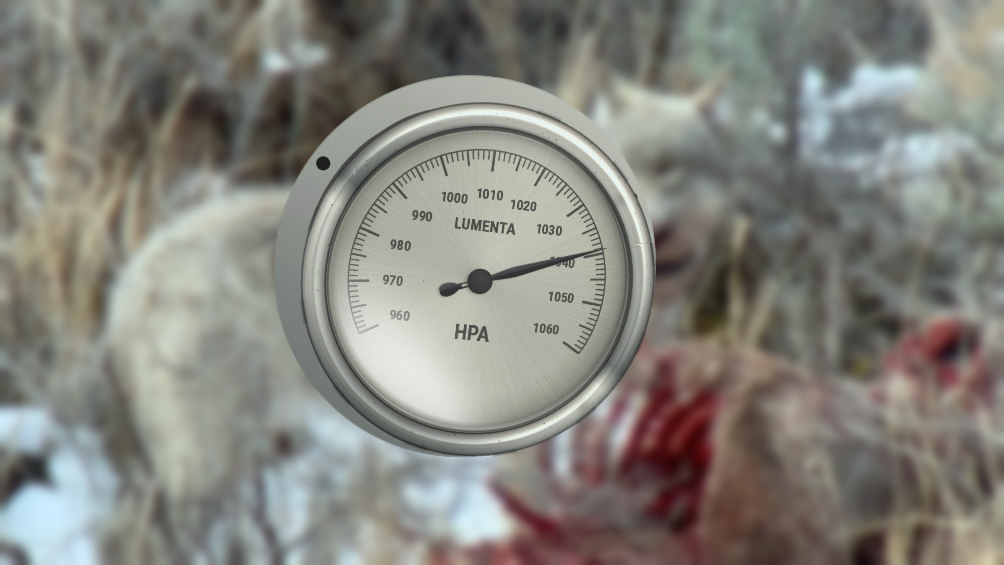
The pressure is 1039
